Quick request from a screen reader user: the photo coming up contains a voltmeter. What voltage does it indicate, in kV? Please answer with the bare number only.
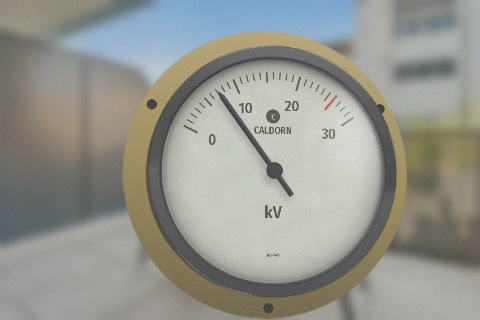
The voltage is 7
